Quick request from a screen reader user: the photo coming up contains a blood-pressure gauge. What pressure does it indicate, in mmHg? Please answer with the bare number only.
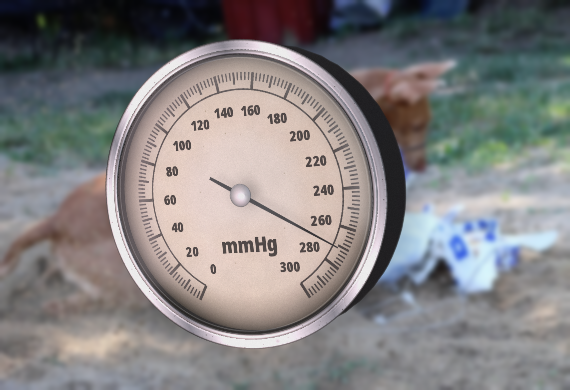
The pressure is 270
